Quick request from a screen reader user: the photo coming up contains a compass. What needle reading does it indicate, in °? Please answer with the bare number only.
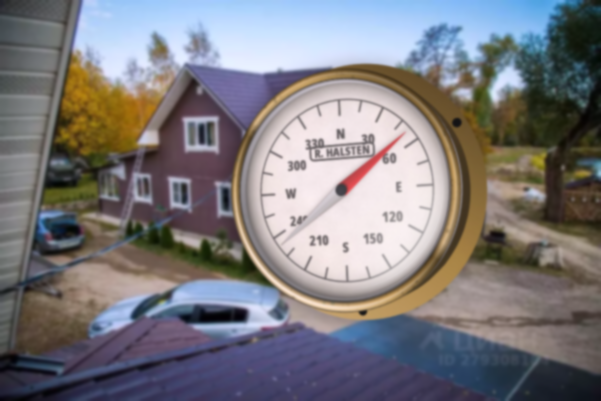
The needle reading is 52.5
